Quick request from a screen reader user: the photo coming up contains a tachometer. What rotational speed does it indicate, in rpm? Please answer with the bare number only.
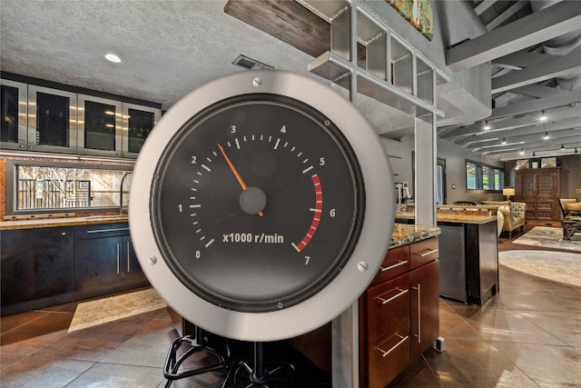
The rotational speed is 2600
